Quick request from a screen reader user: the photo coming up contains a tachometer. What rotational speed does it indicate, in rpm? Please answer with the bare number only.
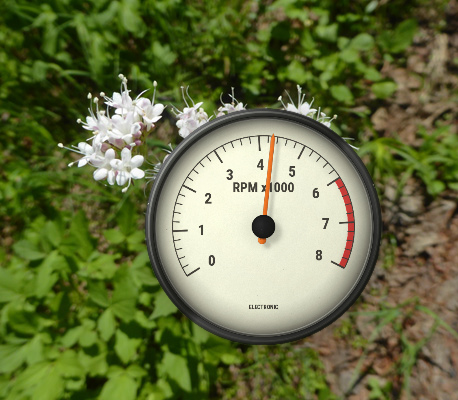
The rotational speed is 4300
